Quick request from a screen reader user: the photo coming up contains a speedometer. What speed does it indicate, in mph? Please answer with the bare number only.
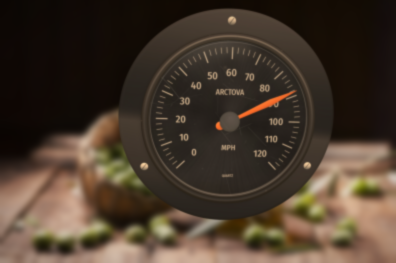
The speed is 88
